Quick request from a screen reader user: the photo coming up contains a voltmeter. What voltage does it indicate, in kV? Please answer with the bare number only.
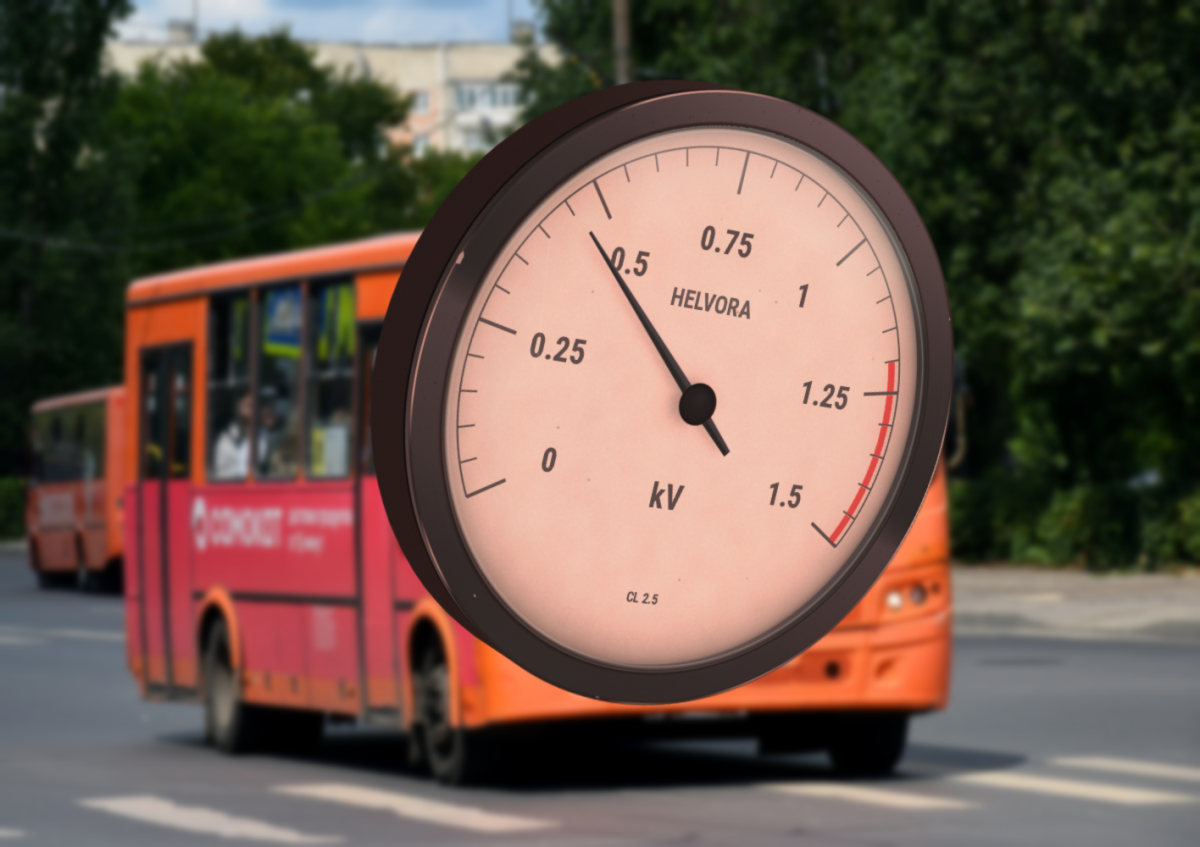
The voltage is 0.45
